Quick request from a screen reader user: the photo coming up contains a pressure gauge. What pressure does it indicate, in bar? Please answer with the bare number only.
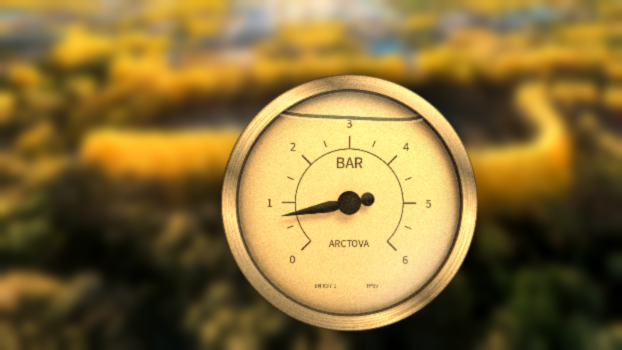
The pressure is 0.75
